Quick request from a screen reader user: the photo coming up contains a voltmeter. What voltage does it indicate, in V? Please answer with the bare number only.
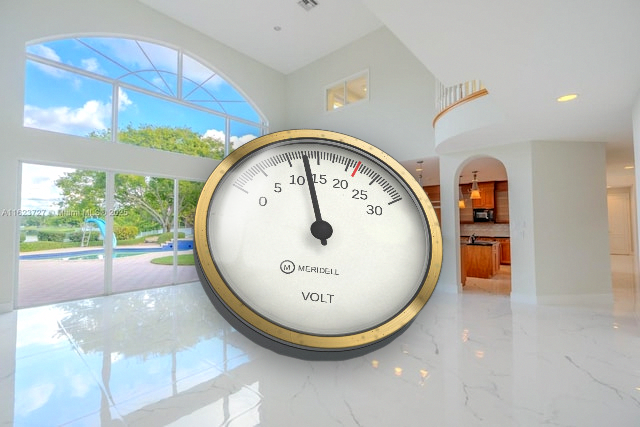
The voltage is 12.5
